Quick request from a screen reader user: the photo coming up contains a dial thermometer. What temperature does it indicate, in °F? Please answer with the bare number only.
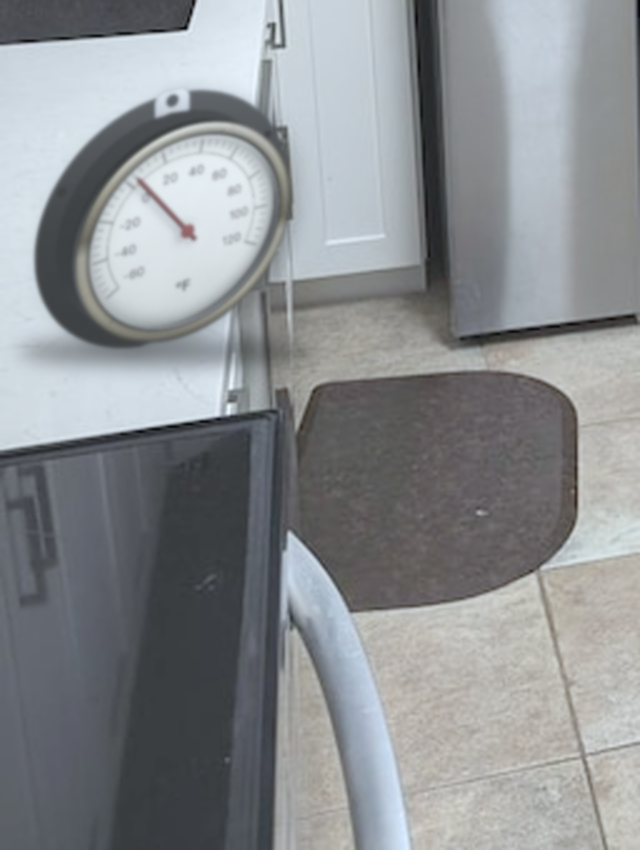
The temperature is 4
